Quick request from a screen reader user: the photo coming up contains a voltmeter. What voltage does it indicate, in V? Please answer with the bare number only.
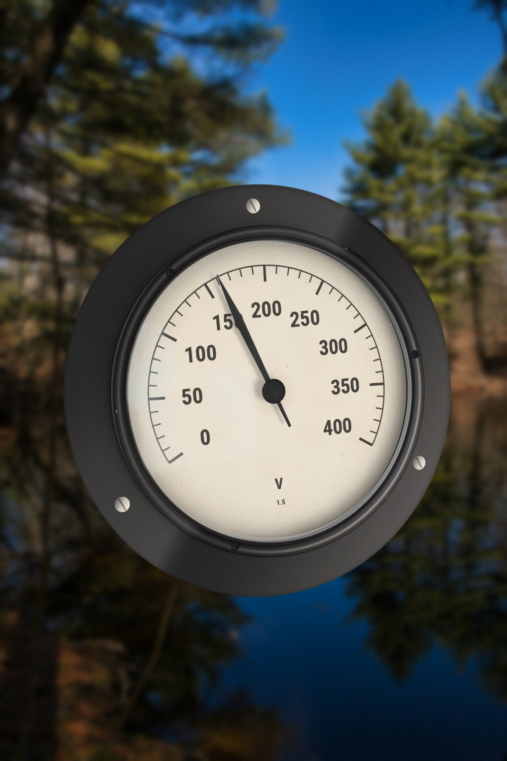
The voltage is 160
